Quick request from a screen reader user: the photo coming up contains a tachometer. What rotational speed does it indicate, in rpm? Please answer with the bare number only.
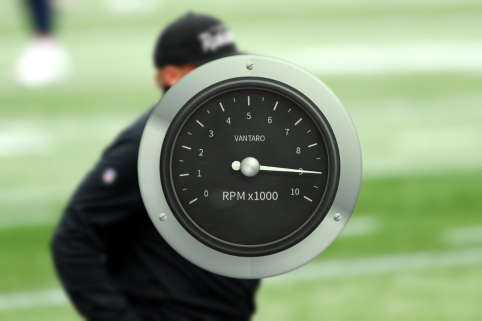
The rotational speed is 9000
